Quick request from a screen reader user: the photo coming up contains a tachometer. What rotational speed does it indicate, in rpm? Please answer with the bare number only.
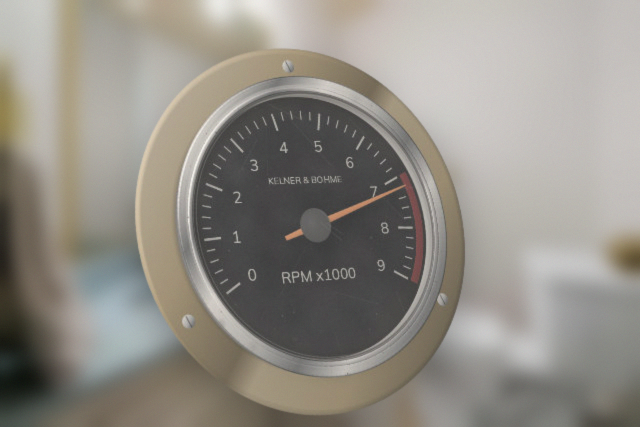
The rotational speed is 7200
